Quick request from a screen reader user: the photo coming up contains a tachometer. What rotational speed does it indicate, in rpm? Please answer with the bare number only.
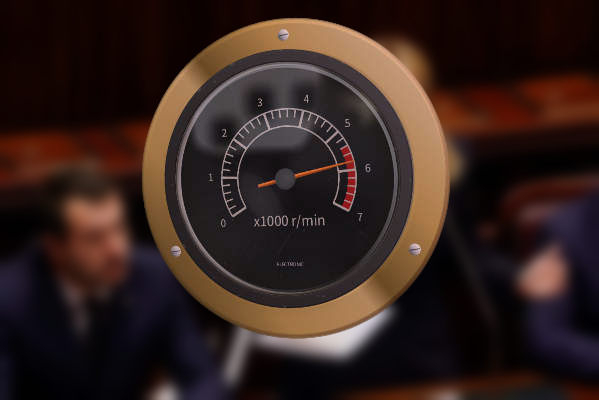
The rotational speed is 5800
